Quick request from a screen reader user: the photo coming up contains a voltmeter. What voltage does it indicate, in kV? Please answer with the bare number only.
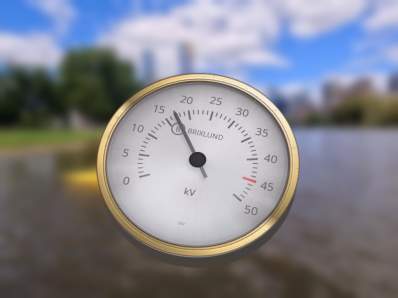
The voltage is 17
